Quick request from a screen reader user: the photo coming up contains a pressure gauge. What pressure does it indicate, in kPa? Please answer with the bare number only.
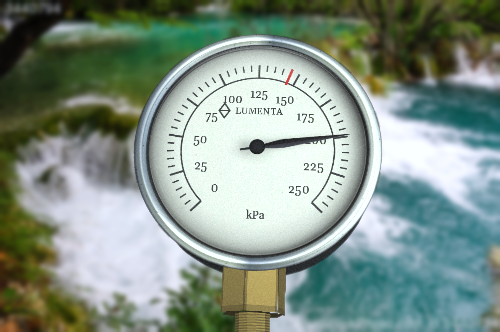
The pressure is 200
